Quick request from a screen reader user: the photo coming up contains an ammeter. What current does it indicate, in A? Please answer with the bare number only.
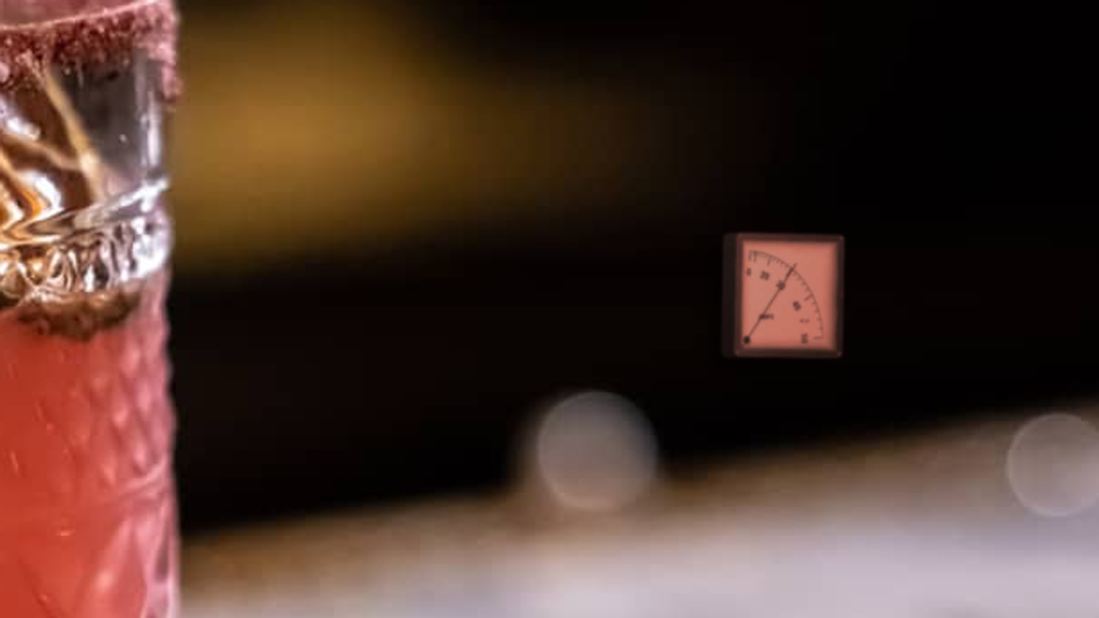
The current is 30
